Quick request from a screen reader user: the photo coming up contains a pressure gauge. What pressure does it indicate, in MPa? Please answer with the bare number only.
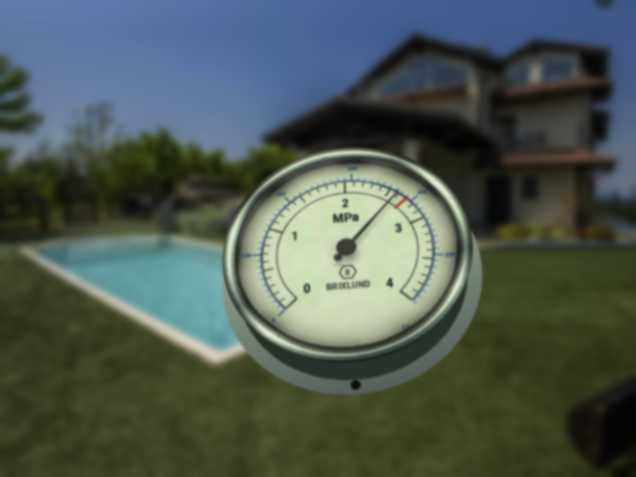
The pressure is 2.6
